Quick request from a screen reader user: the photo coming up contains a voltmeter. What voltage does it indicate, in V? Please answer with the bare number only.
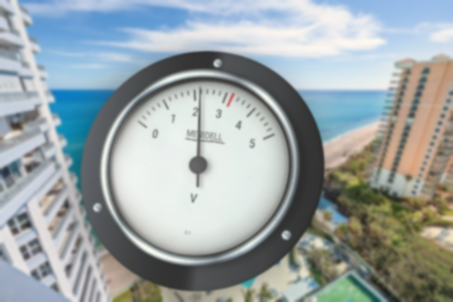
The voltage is 2.2
